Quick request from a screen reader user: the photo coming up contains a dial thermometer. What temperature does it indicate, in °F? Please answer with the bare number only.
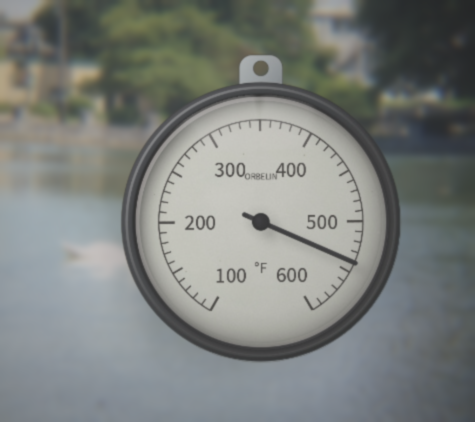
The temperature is 540
